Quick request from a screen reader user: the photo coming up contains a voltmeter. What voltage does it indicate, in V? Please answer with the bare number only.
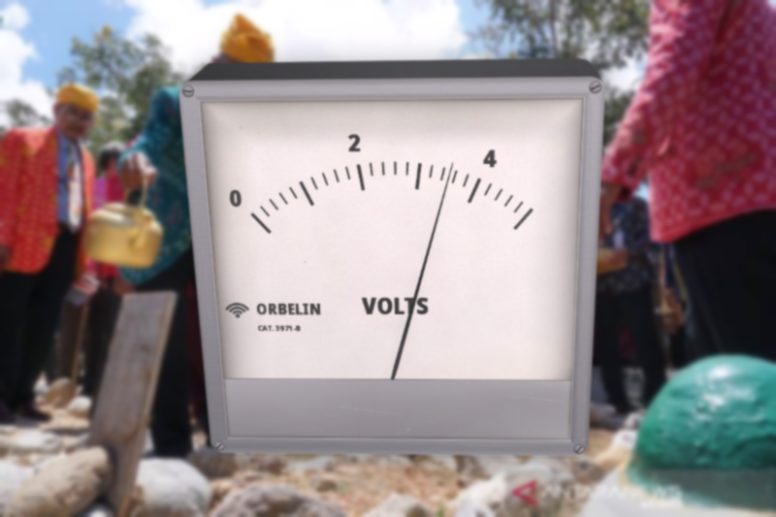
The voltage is 3.5
